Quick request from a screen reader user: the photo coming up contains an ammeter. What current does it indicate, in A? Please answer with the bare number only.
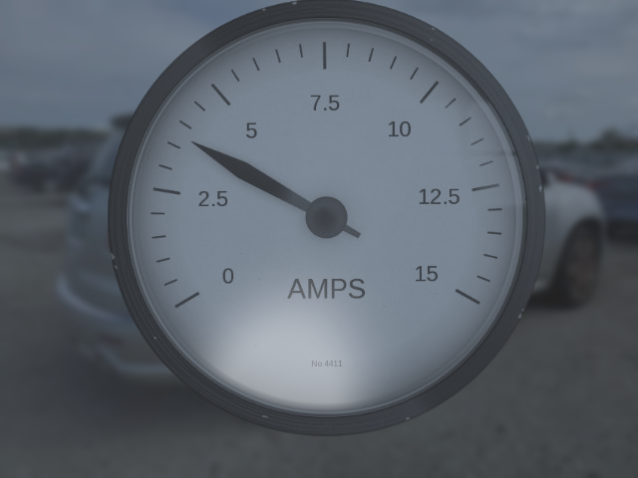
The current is 3.75
